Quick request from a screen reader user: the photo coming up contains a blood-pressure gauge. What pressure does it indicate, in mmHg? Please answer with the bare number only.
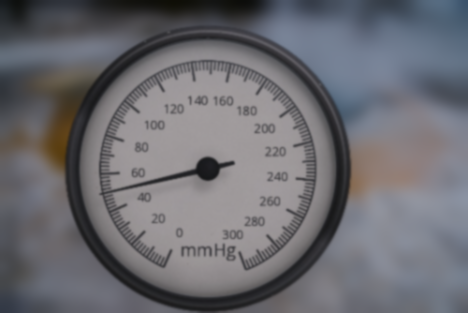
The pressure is 50
